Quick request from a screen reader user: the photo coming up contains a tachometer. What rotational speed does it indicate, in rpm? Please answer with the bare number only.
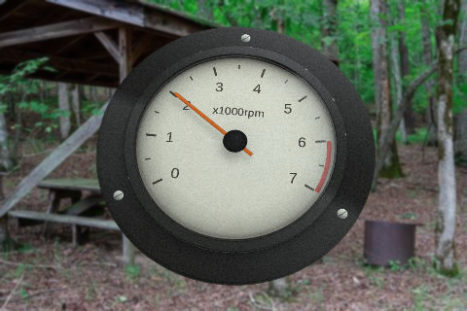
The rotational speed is 2000
